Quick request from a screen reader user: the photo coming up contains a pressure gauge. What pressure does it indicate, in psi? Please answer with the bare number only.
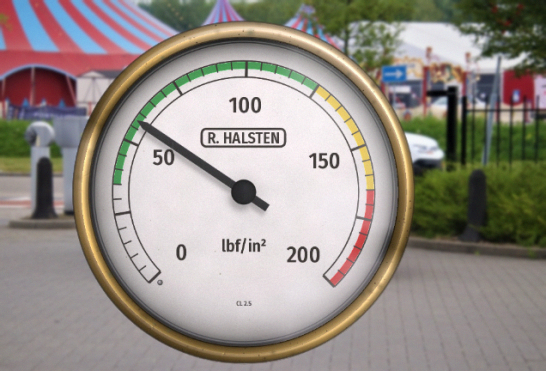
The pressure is 57.5
